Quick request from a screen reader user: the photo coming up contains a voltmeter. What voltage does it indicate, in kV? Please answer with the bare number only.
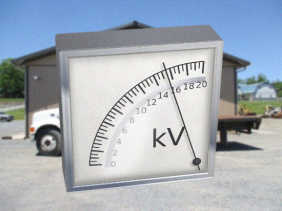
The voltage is 15.5
